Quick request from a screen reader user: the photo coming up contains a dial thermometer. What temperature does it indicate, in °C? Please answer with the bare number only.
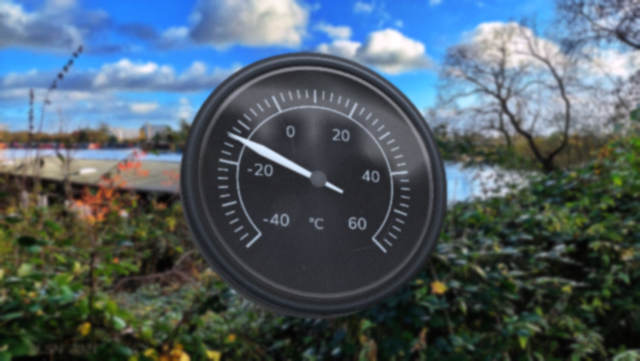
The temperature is -14
